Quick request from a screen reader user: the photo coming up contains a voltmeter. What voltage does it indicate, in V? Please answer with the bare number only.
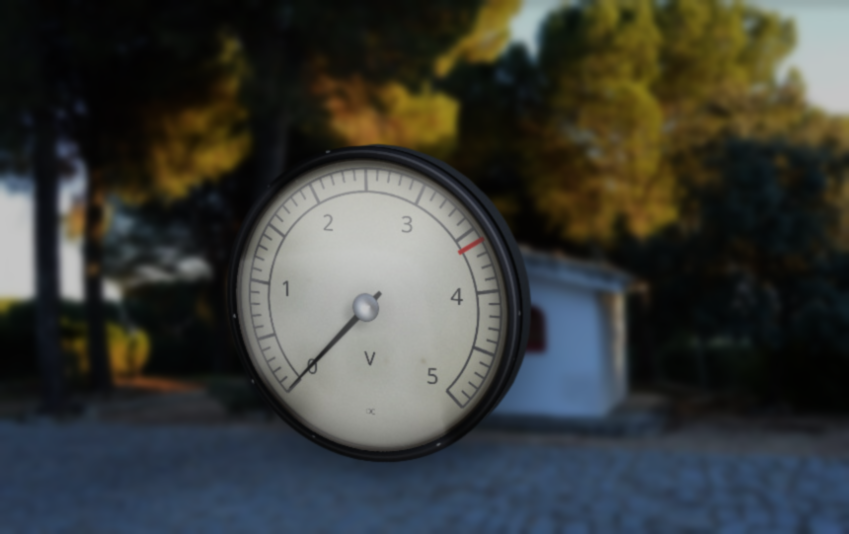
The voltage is 0
